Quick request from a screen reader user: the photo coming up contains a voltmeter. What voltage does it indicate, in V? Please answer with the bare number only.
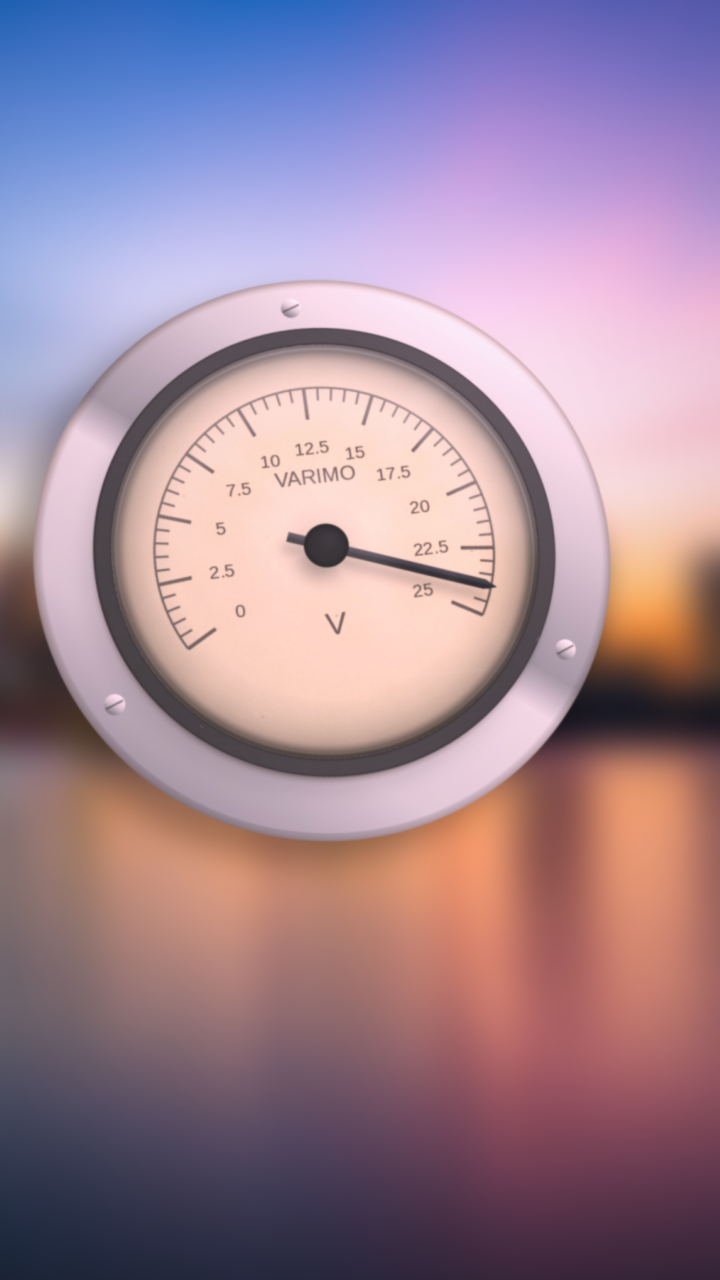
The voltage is 24
